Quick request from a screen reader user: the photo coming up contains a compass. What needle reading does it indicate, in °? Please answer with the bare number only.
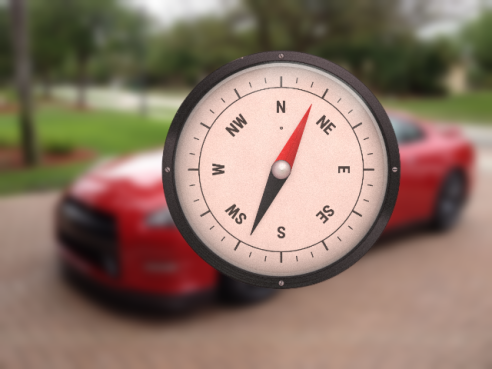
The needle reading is 25
